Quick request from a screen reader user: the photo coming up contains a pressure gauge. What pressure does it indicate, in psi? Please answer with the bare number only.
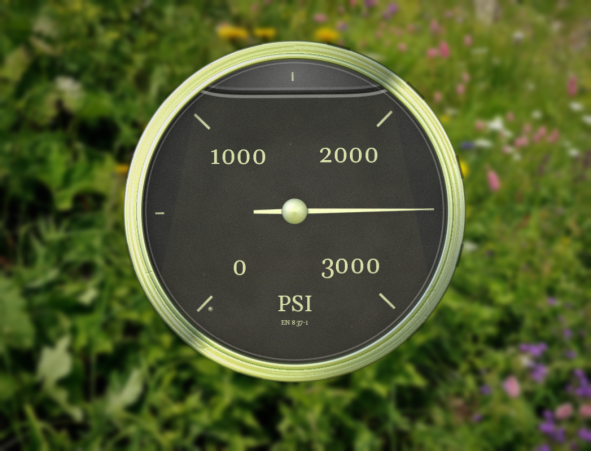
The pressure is 2500
